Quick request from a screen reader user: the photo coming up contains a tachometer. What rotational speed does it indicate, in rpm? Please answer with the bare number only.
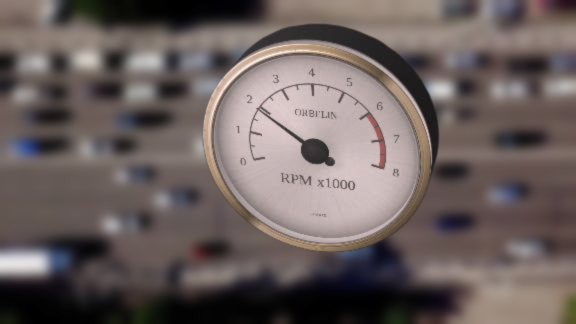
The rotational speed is 2000
